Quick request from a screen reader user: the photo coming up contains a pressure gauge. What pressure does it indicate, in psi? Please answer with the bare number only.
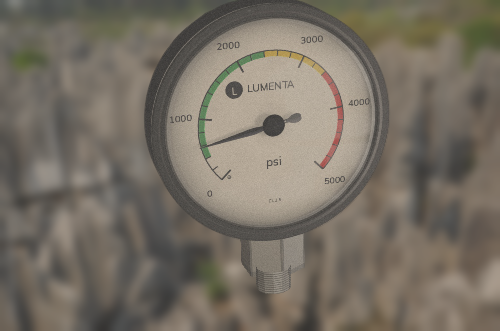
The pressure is 600
